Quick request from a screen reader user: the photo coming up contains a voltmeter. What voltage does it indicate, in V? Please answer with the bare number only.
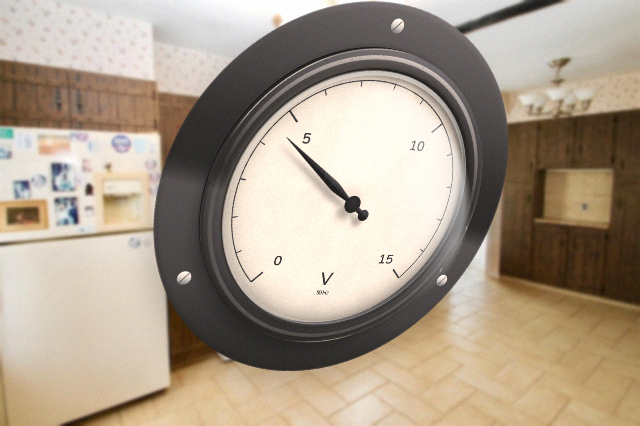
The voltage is 4.5
